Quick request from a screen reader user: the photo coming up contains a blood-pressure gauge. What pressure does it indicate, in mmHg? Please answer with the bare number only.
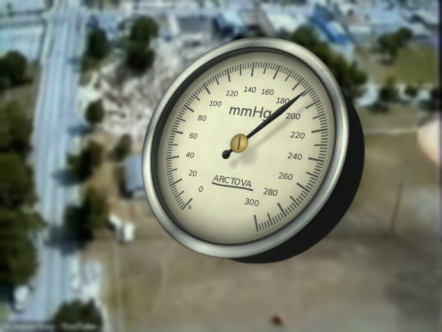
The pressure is 190
